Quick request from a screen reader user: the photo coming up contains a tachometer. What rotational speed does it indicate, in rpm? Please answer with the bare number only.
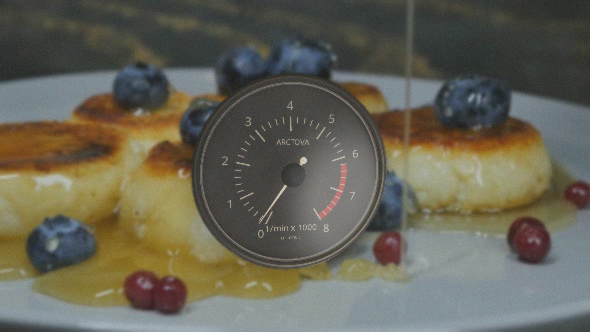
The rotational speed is 200
